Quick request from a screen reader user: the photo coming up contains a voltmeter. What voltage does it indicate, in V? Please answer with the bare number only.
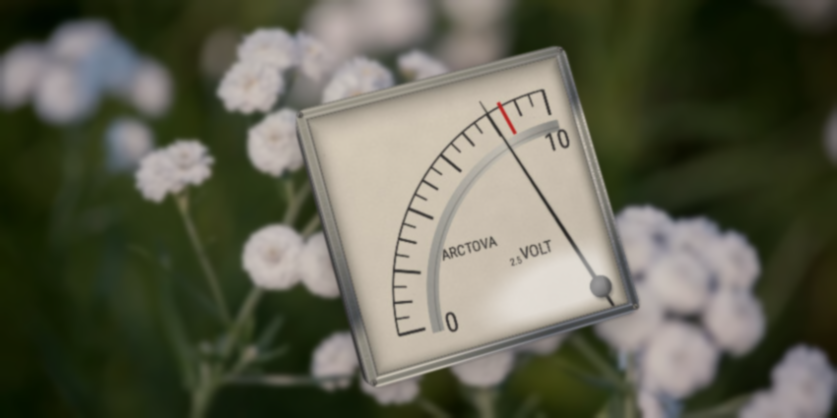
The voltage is 8
